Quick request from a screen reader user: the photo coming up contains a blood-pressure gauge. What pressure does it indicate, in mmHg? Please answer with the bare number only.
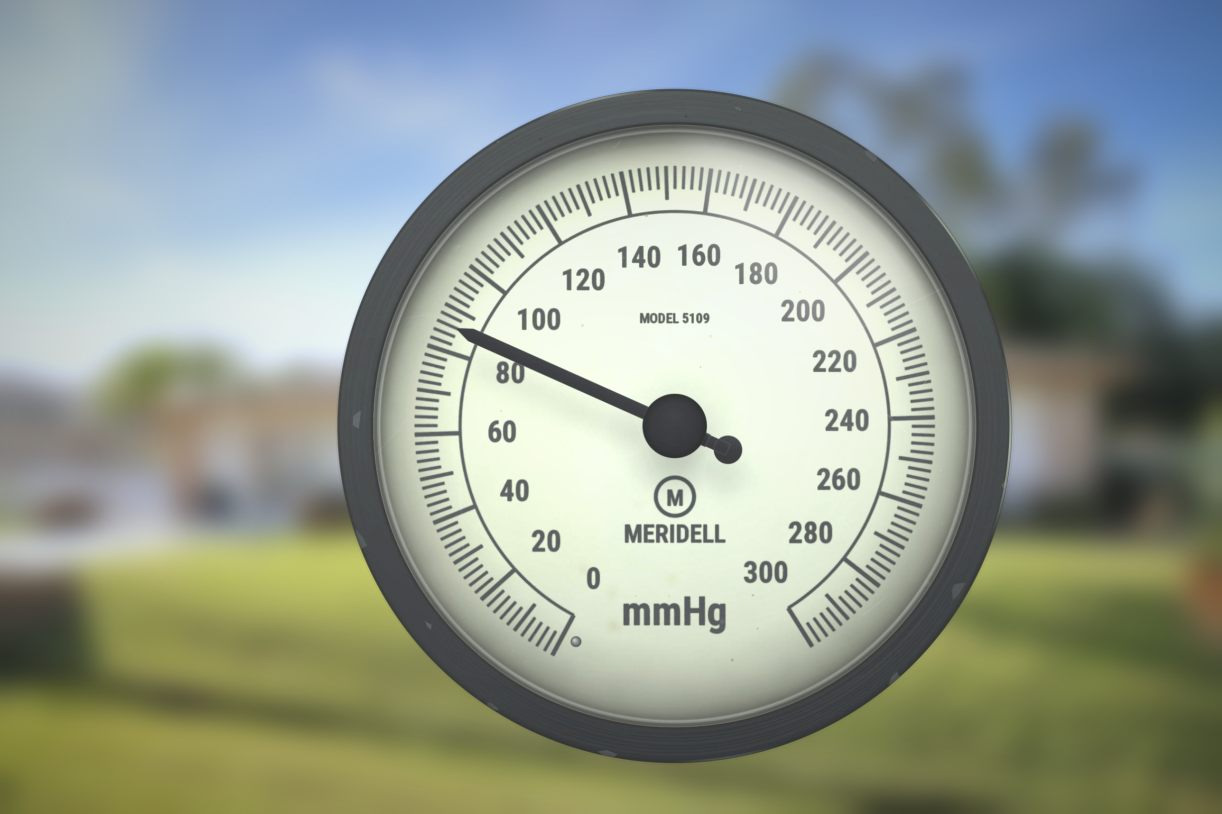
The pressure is 86
